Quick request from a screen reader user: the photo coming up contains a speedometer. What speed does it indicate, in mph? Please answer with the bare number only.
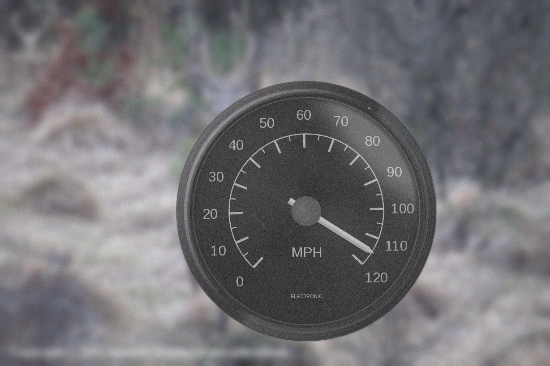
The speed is 115
